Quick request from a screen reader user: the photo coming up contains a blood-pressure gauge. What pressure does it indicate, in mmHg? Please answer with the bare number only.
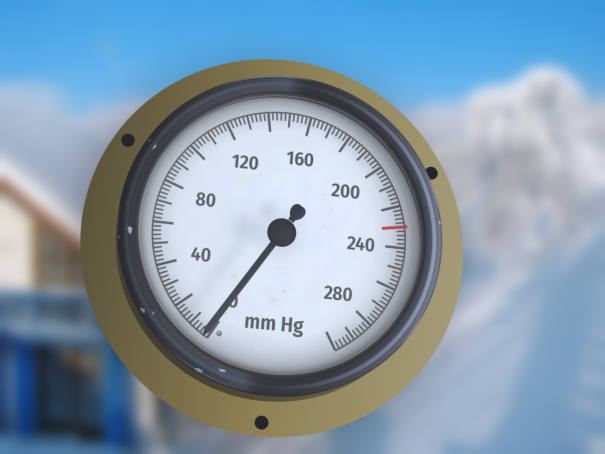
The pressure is 2
